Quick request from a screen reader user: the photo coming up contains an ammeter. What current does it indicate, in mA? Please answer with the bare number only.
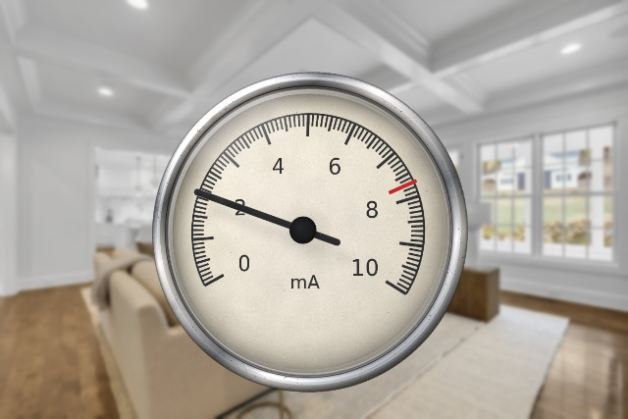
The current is 2
